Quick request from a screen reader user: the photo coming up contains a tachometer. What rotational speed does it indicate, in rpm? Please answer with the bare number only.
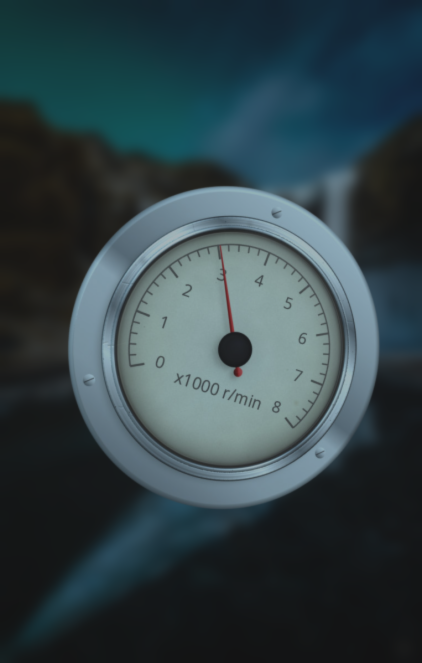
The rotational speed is 3000
